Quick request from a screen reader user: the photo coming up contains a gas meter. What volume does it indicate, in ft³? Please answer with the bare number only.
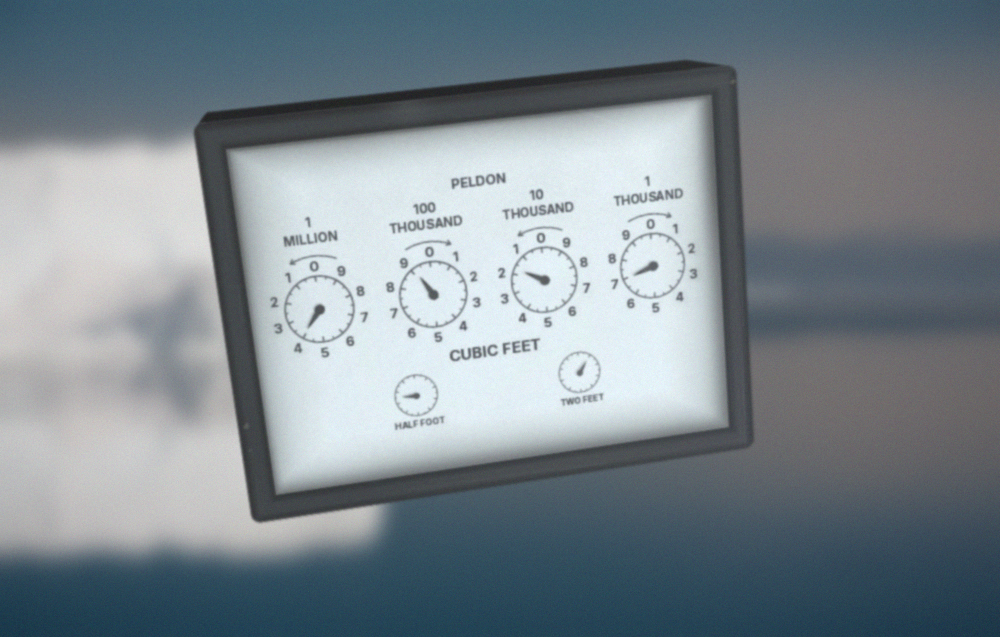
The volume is 391700
